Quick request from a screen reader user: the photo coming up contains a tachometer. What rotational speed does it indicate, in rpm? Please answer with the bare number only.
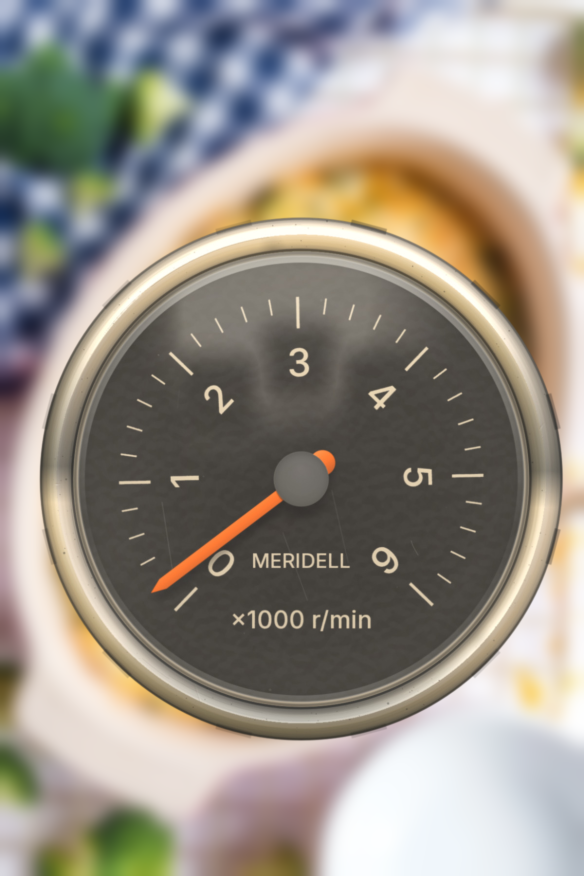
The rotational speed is 200
